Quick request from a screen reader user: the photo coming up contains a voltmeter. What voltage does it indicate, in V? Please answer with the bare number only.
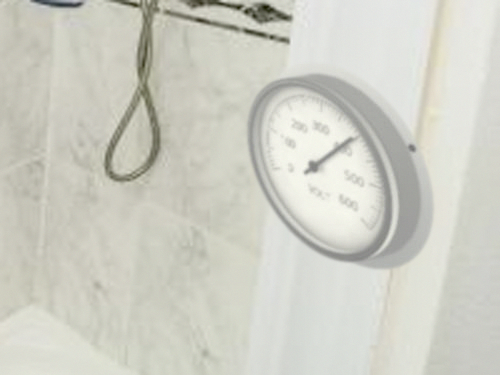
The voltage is 400
